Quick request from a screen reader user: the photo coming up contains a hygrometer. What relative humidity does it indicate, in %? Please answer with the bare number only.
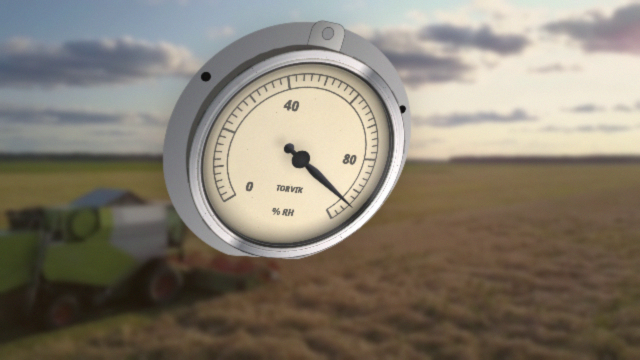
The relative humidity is 94
